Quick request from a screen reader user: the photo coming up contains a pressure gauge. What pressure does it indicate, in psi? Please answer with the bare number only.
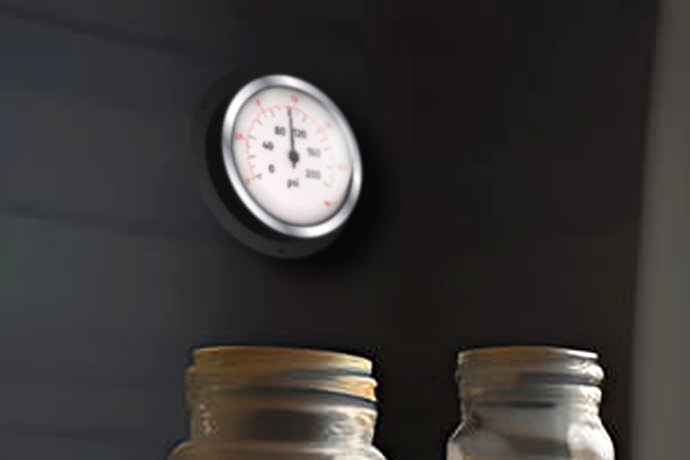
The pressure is 100
